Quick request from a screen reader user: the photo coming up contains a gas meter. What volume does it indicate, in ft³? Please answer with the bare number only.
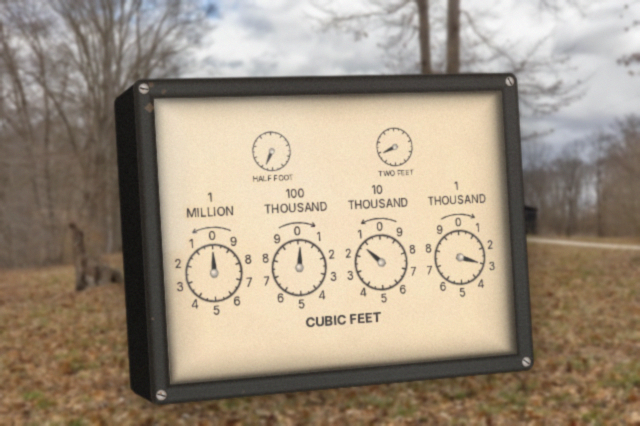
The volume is 1300
